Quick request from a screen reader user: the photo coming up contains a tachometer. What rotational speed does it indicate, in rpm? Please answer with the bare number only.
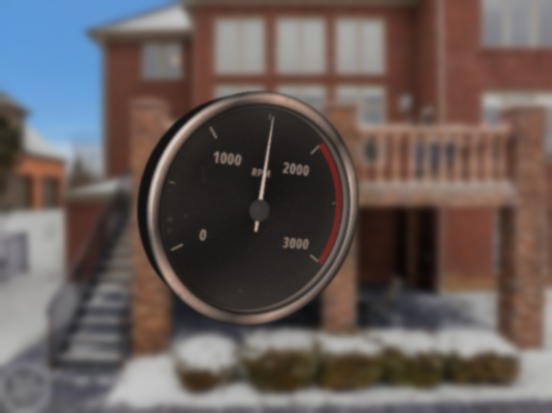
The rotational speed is 1500
